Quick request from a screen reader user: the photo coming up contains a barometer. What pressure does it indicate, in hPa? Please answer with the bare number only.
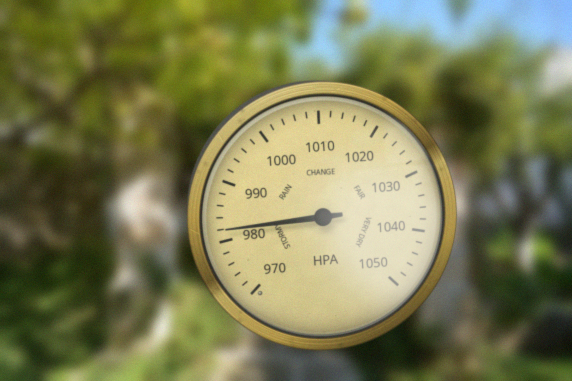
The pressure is 982
